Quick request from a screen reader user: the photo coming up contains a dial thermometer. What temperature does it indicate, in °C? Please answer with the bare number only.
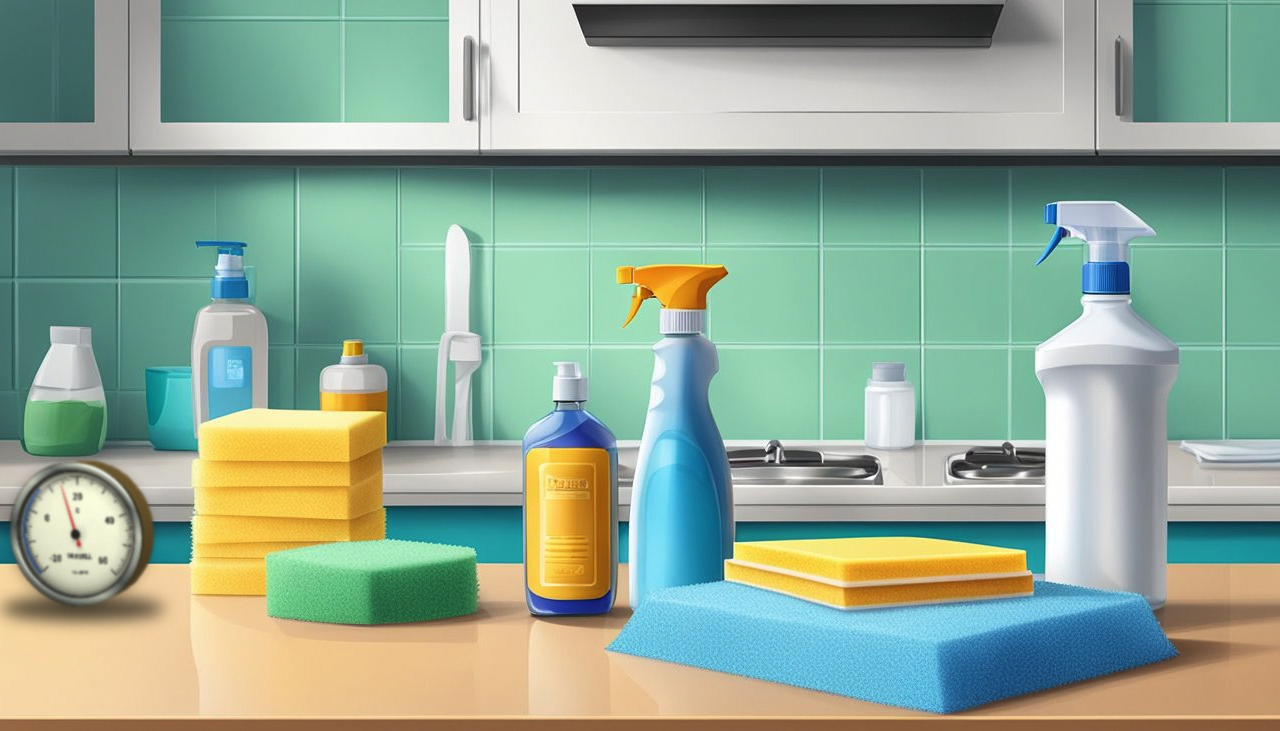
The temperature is 15
